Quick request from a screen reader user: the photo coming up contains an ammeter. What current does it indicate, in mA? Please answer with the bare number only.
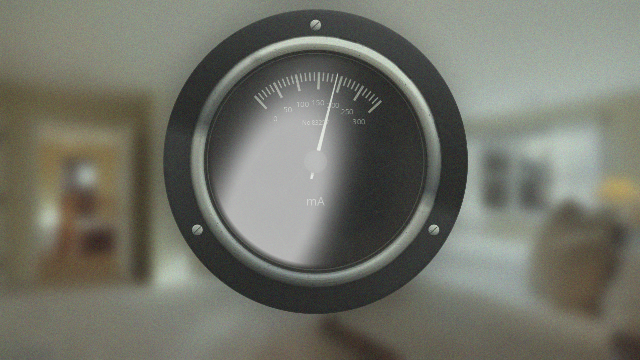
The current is 190
